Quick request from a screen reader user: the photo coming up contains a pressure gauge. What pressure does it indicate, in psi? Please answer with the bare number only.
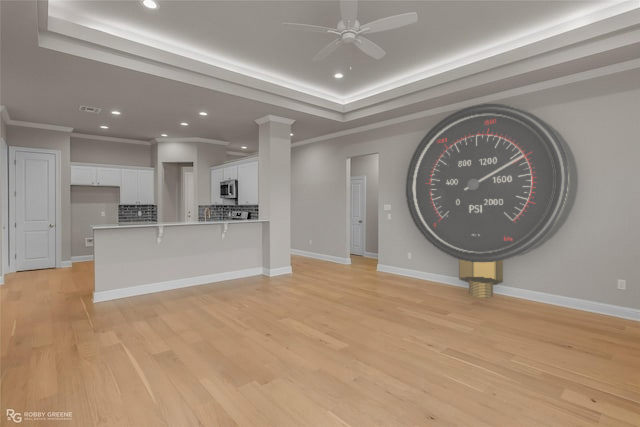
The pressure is 1450
